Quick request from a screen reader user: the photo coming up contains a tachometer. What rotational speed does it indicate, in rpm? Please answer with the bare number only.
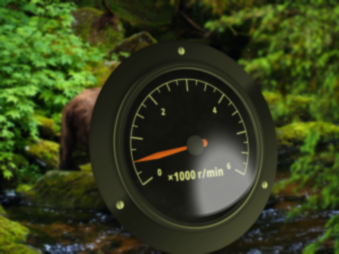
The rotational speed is 500
